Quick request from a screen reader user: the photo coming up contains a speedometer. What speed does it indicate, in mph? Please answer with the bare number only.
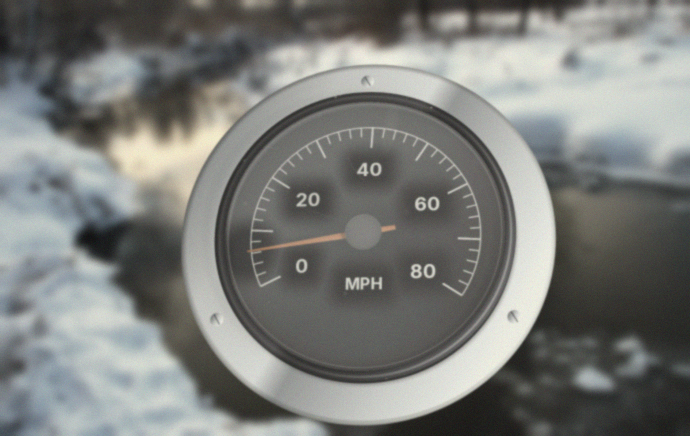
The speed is 6
